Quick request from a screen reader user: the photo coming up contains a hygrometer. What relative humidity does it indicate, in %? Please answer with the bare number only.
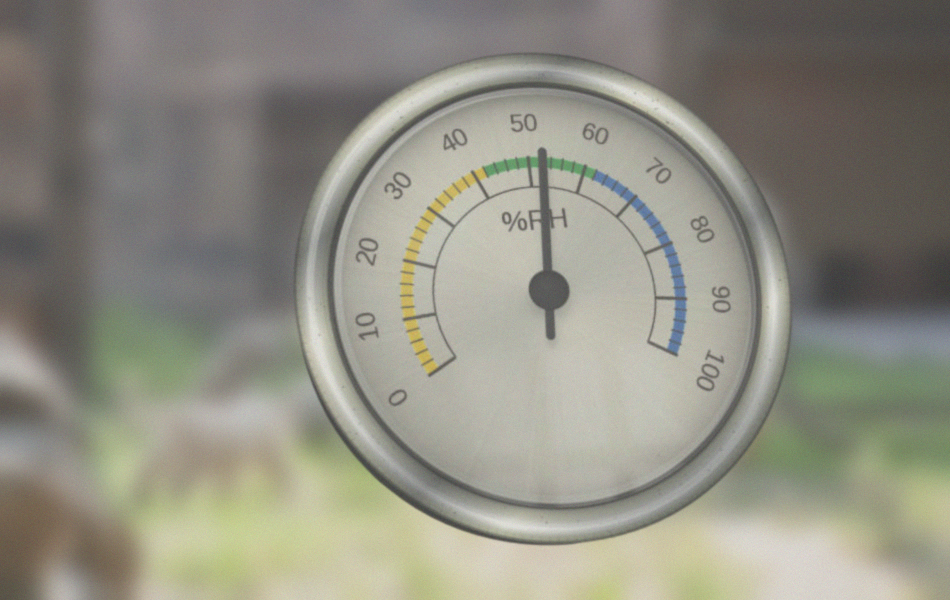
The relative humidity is 52
